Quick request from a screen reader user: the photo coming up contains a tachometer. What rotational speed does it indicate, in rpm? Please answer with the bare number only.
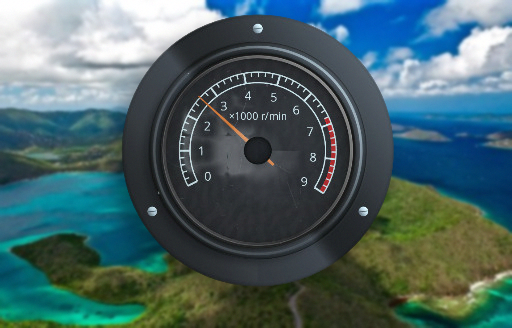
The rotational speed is 2600
